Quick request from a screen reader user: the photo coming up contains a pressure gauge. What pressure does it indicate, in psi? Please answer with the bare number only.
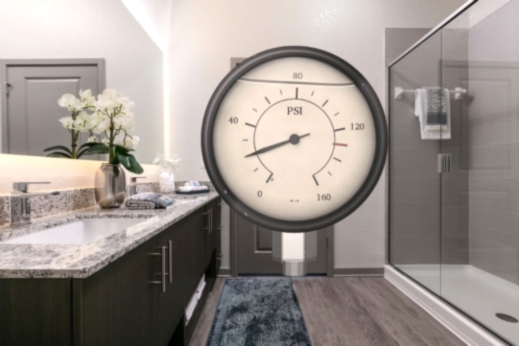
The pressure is 20
